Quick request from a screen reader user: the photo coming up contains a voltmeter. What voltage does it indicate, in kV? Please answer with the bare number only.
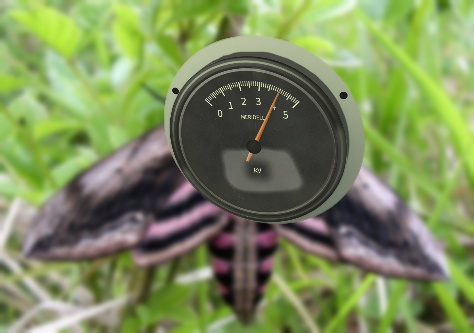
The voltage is 4
